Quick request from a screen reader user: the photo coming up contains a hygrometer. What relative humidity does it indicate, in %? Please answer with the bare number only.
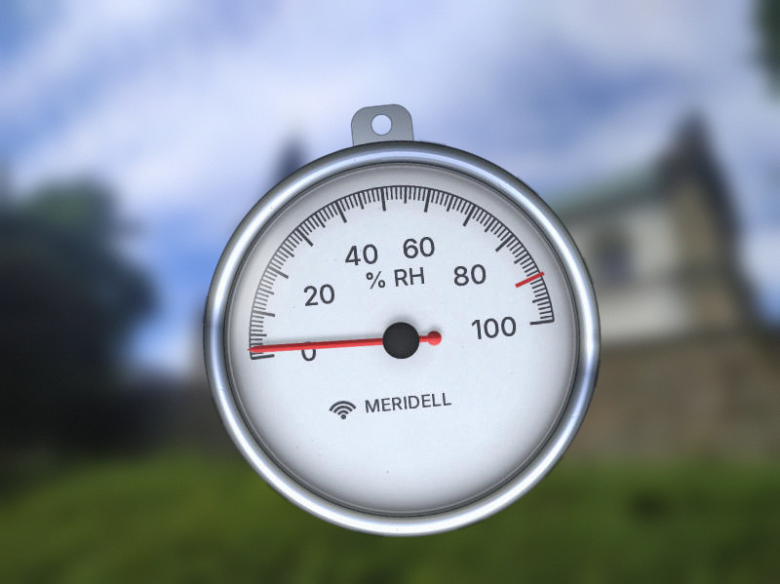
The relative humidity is 2
